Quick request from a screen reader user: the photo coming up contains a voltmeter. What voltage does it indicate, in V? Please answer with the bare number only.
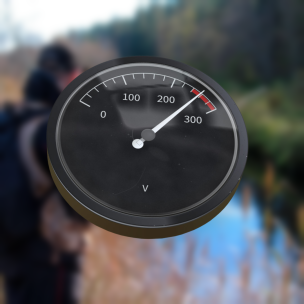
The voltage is 260
